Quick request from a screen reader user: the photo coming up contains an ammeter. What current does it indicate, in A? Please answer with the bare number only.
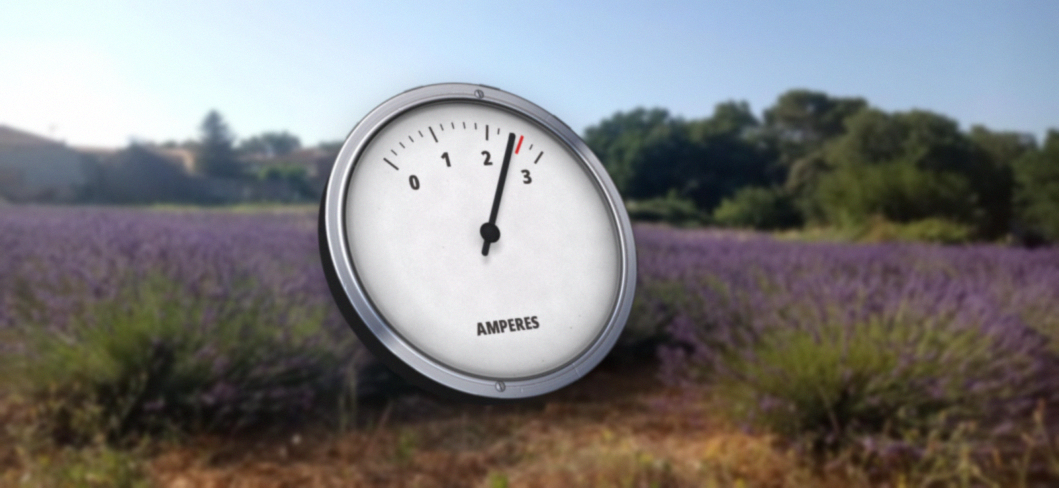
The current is 2.4
